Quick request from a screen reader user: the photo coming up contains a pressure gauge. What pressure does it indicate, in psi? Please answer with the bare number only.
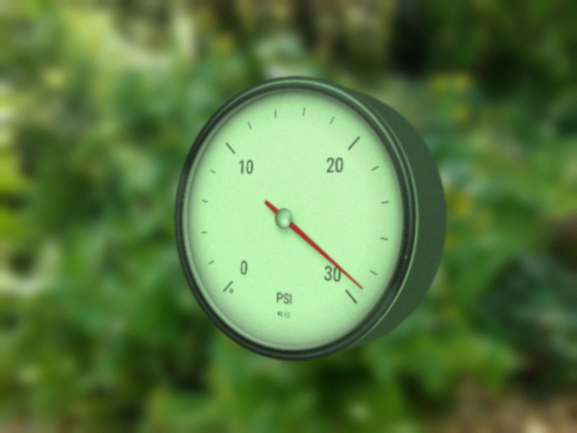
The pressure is 29
